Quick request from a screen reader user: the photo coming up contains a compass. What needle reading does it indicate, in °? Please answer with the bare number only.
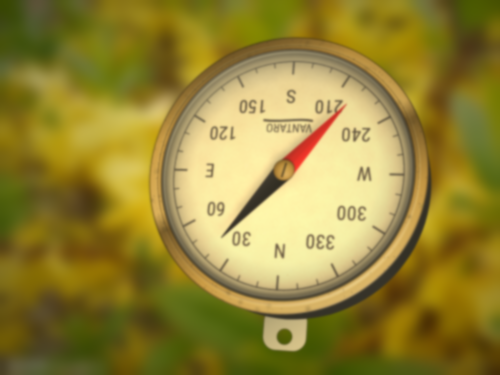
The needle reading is 220
